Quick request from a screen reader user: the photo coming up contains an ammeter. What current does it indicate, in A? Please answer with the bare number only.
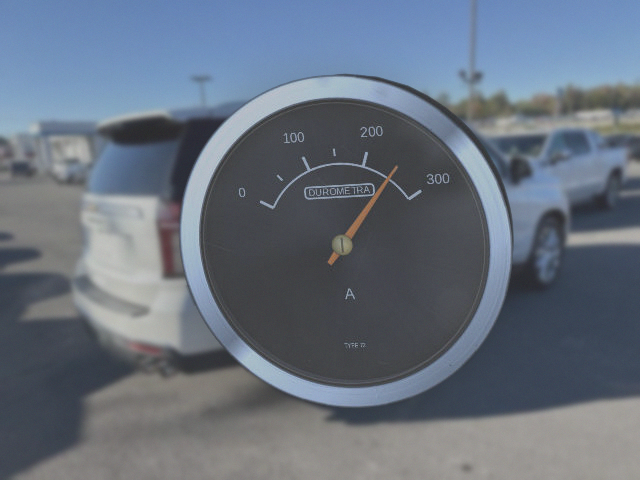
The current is 250
